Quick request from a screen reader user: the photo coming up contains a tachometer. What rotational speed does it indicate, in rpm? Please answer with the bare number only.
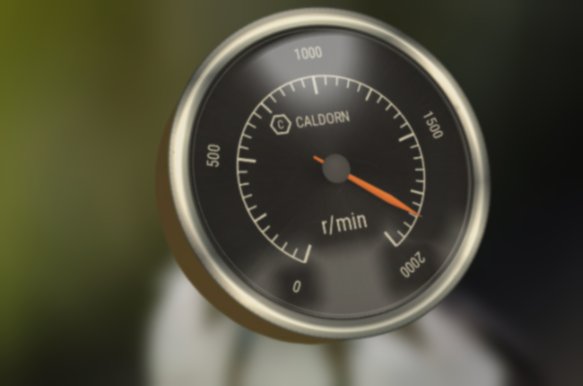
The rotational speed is 1850
